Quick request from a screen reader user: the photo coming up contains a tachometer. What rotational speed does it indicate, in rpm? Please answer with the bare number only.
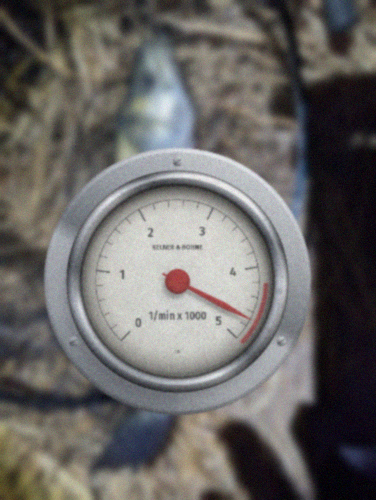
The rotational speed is 4700
